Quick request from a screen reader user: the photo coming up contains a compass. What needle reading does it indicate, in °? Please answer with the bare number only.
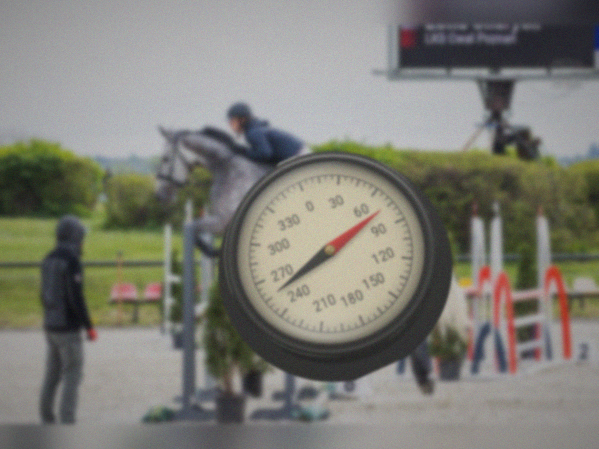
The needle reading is 75
